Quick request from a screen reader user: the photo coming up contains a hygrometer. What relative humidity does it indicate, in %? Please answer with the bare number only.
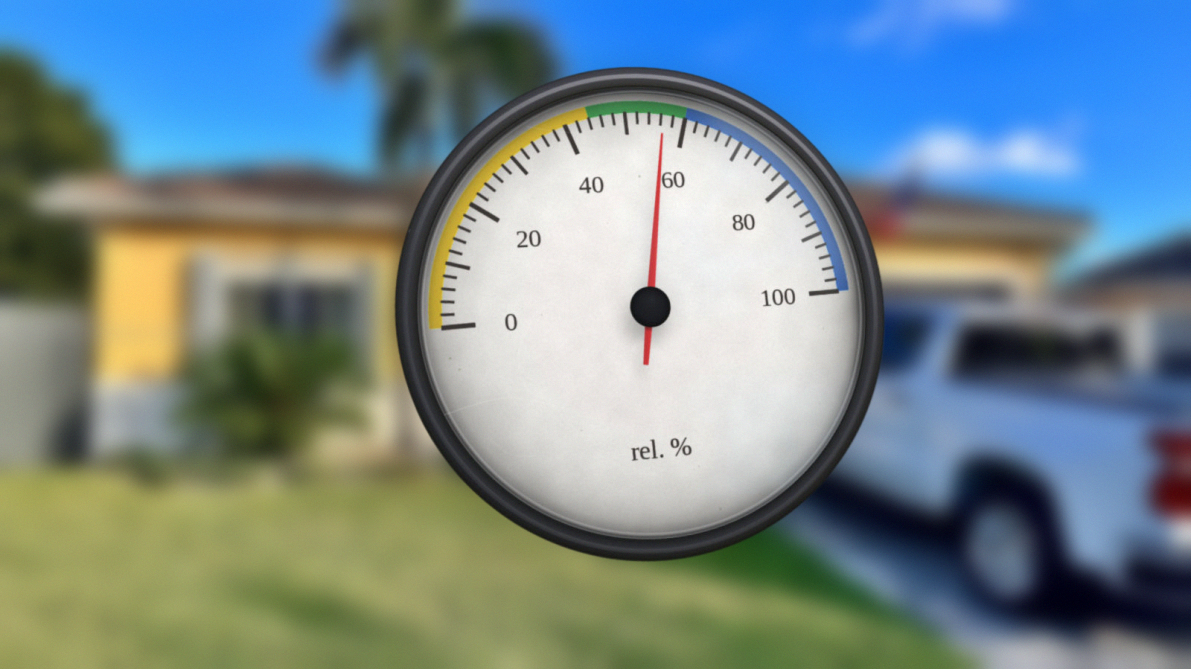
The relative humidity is 56
